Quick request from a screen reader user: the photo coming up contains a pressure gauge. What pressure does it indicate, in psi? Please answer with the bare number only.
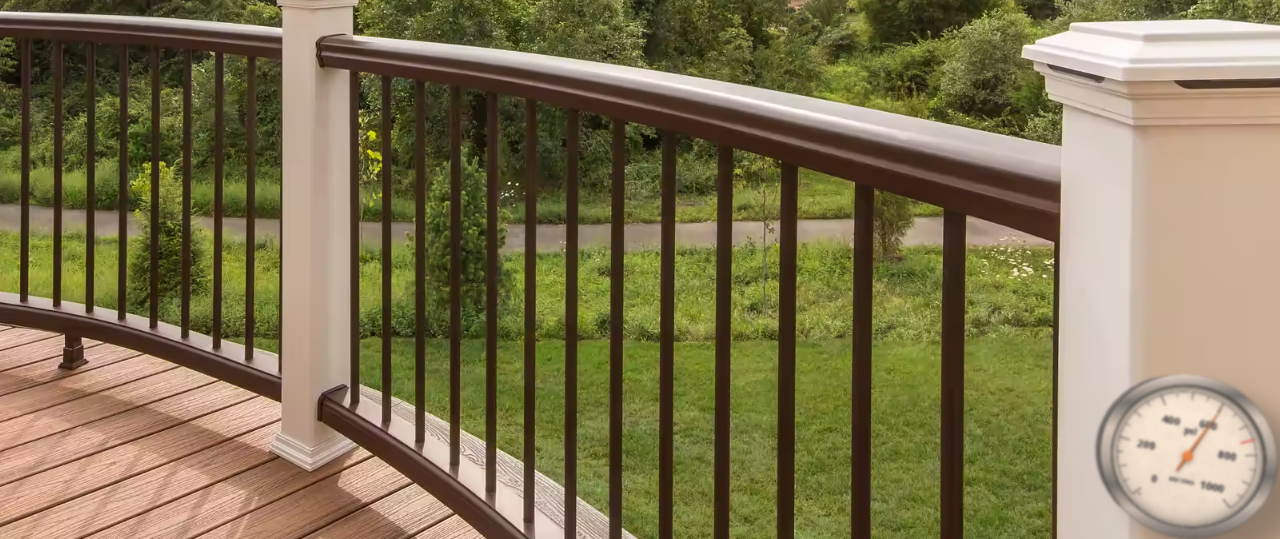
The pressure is 600
